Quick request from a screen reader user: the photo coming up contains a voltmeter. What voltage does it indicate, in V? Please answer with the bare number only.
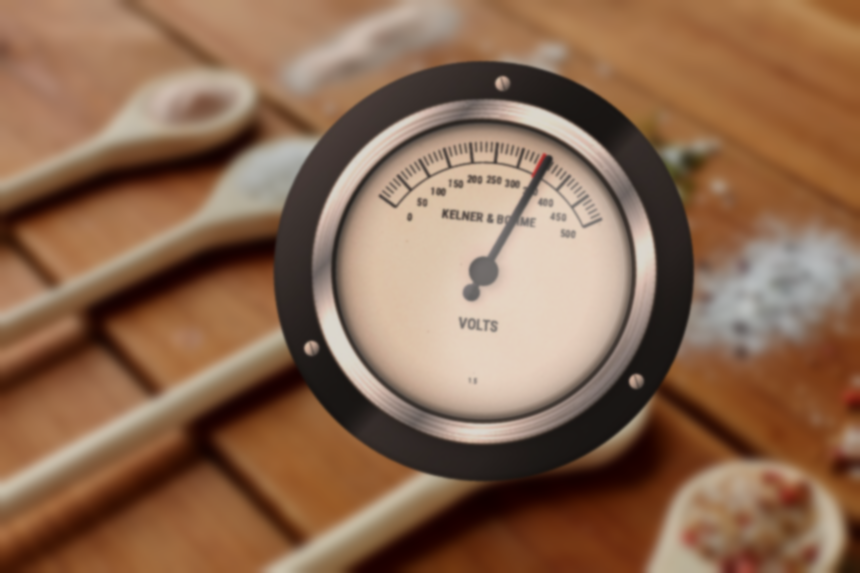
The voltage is 350
